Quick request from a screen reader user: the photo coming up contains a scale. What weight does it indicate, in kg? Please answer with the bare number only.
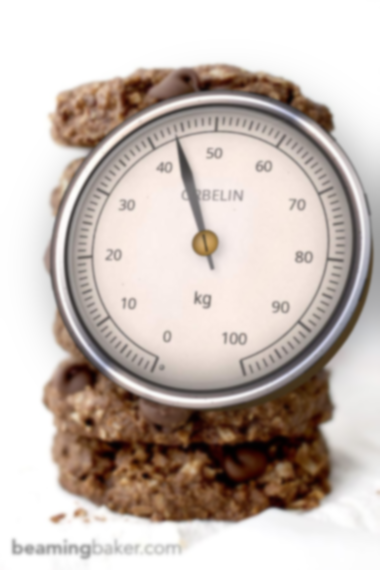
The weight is 44
